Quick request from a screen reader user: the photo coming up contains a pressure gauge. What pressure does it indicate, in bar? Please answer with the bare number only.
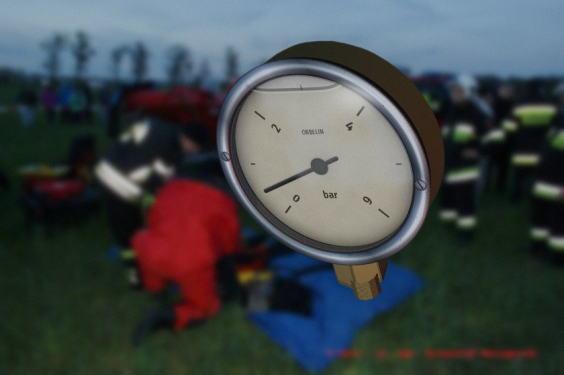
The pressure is 0.5
